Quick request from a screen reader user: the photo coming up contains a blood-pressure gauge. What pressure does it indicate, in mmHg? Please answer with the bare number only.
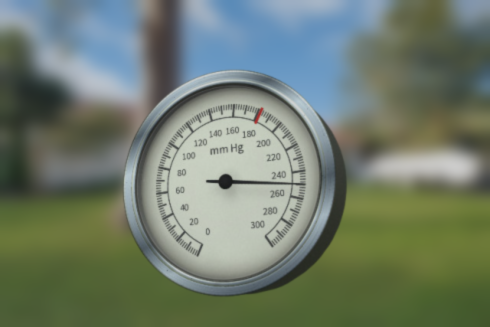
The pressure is 250
